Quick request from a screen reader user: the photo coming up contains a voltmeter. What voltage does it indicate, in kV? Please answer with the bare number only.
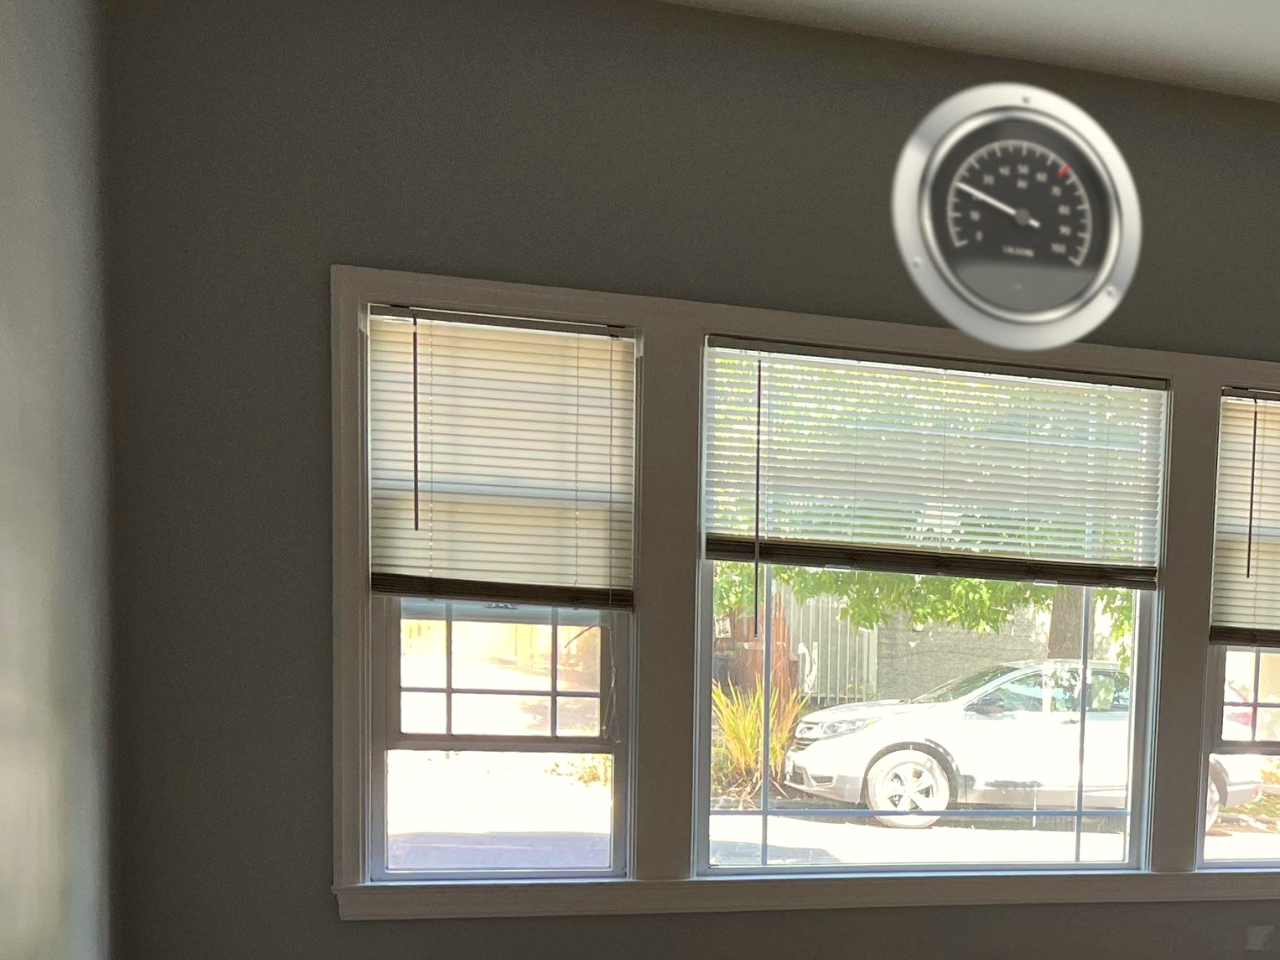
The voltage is 20
